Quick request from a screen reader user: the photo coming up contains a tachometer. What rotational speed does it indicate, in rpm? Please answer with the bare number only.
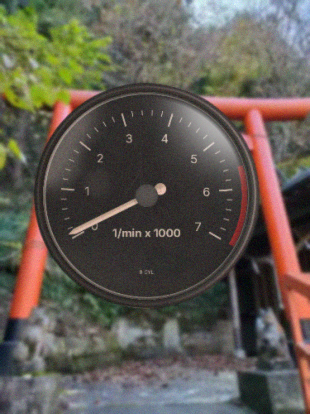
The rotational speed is 100
